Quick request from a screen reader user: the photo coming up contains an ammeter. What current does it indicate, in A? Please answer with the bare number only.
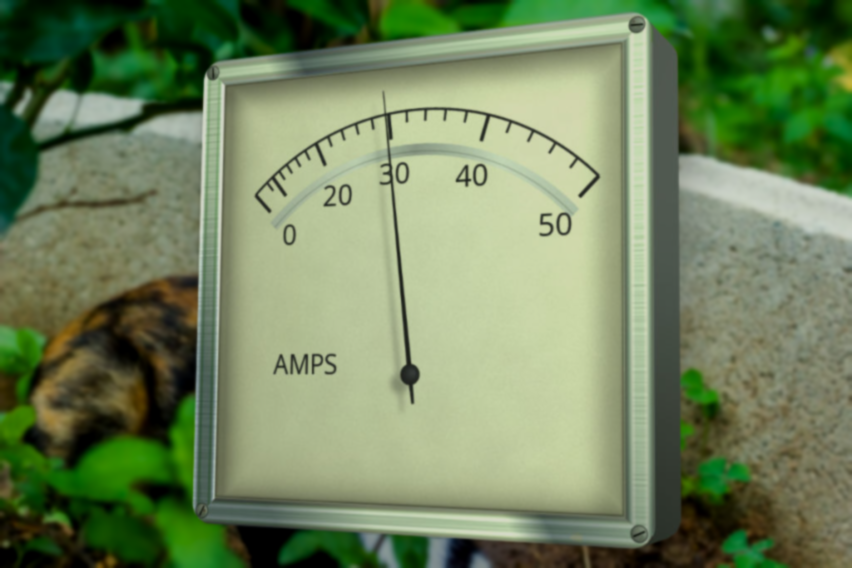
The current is 30
